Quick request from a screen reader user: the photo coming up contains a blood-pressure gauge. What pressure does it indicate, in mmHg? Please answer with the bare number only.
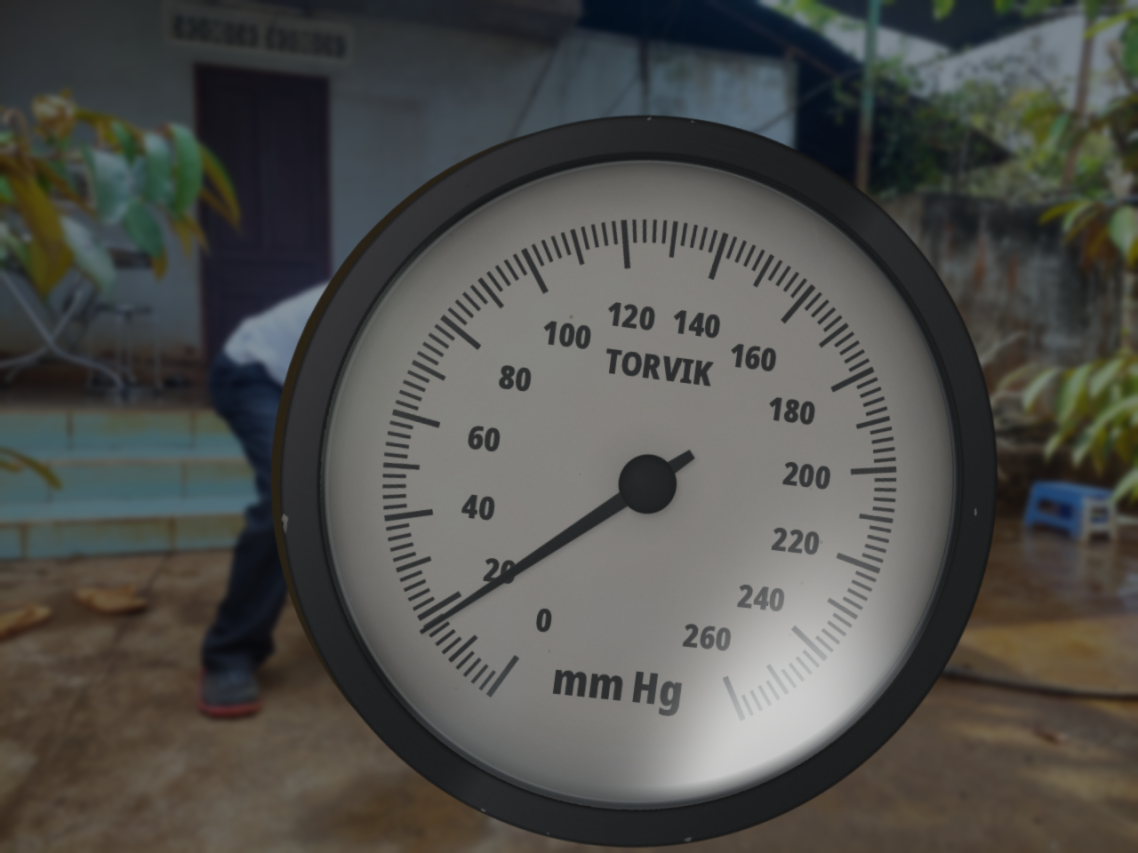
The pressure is 18
